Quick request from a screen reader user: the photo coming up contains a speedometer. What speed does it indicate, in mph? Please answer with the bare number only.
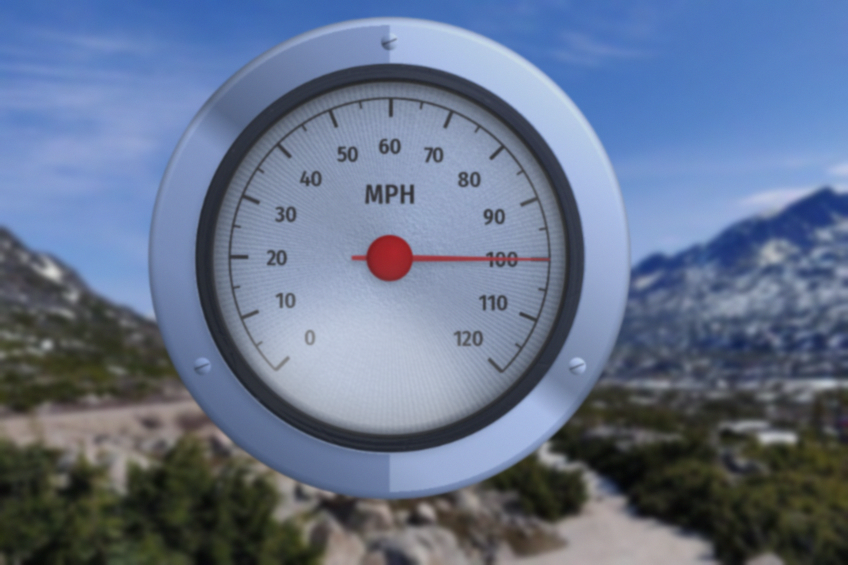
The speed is 100
